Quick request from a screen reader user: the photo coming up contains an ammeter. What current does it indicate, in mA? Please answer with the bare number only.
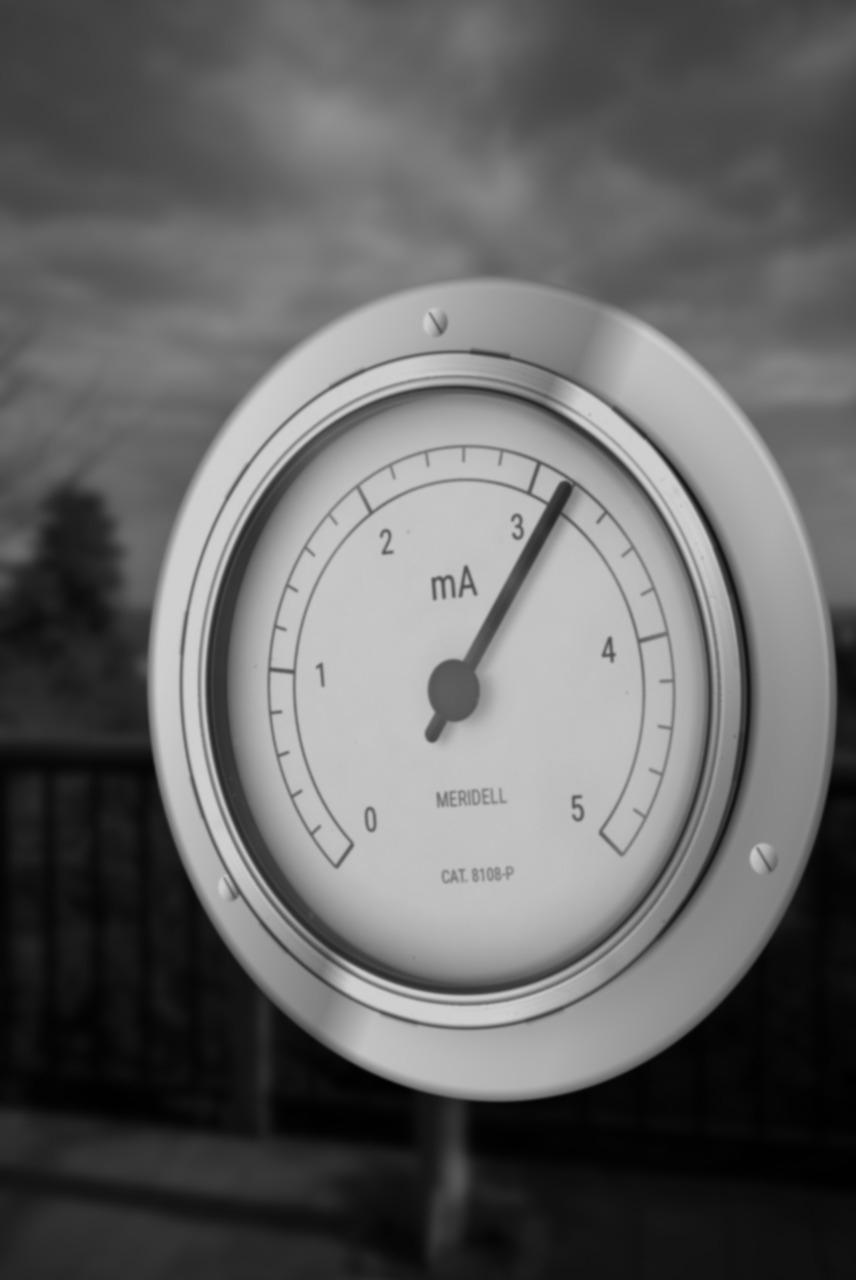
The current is 3.2
